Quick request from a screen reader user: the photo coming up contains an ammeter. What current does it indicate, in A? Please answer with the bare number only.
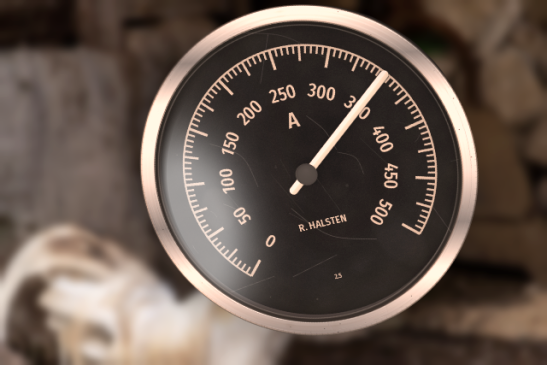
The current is 350
